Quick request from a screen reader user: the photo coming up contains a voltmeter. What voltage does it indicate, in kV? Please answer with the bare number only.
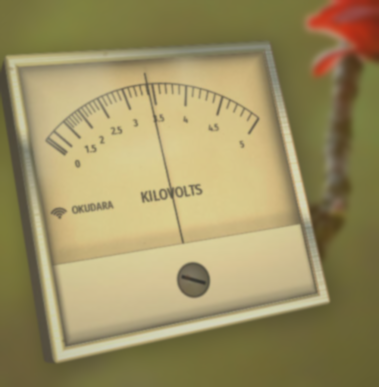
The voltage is 3.4
